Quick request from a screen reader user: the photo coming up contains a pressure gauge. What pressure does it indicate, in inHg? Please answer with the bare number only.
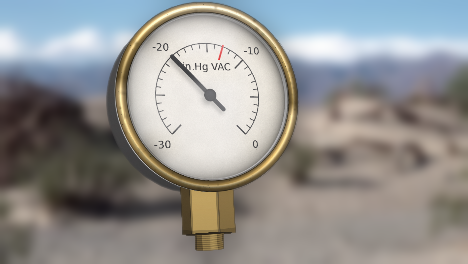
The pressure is -20
